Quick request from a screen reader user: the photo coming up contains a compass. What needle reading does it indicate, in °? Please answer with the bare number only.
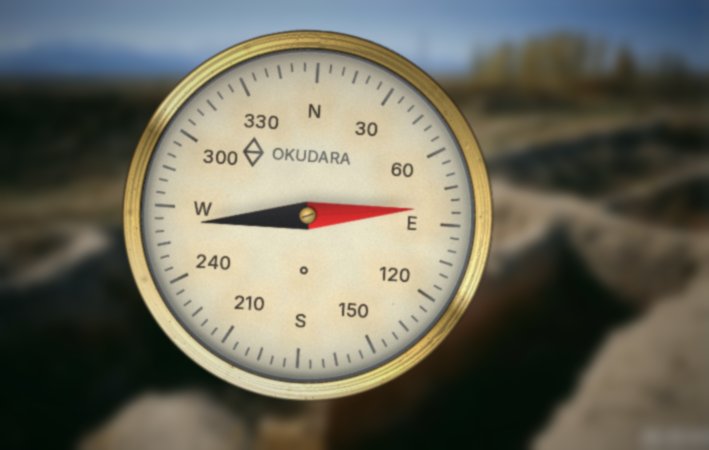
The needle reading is 82.5
